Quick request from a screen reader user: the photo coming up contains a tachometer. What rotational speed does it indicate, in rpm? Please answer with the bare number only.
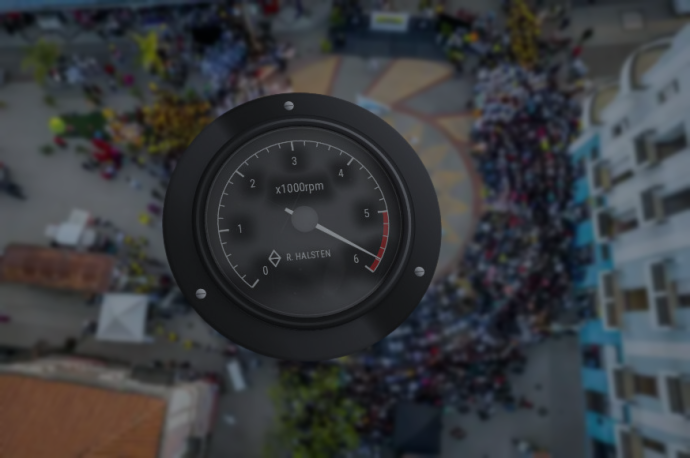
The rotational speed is 5800
